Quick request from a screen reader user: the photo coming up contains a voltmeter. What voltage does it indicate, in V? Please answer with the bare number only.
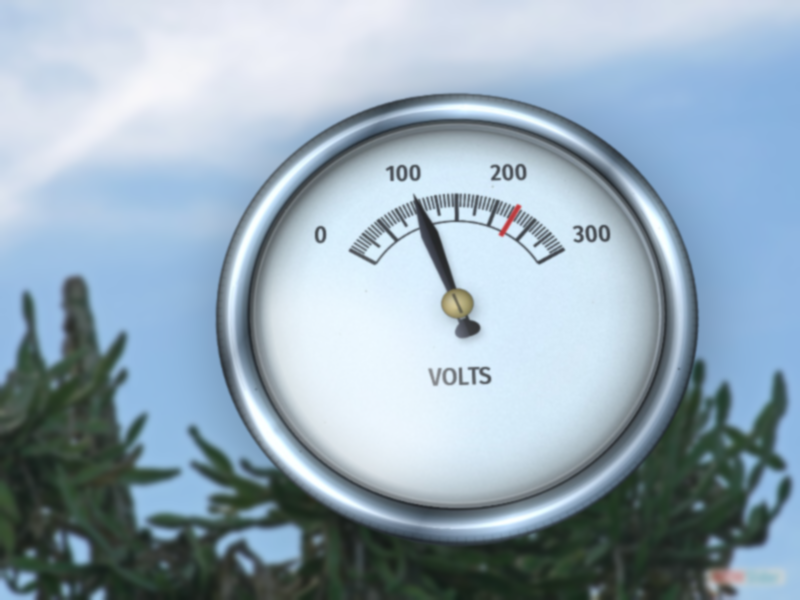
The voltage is 100
